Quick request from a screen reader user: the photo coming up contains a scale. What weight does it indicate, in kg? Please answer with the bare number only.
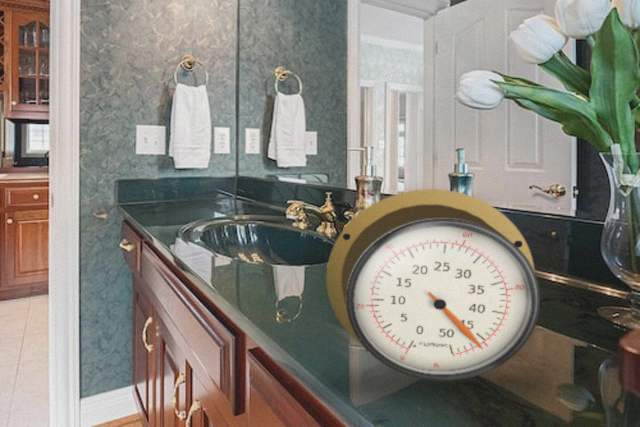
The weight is 46
